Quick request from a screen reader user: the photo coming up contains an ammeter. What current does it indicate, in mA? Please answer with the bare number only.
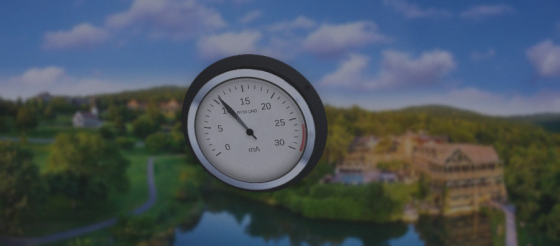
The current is 11
